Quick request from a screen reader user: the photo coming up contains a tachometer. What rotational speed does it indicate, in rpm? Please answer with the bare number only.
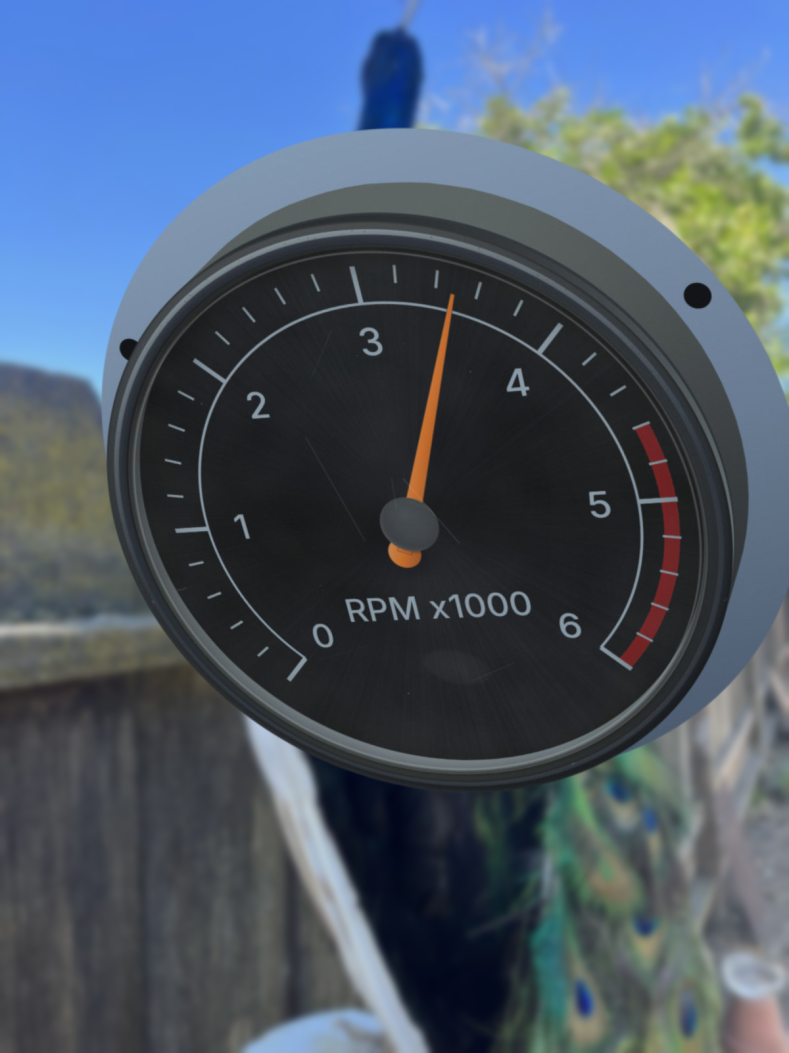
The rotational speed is 3500
